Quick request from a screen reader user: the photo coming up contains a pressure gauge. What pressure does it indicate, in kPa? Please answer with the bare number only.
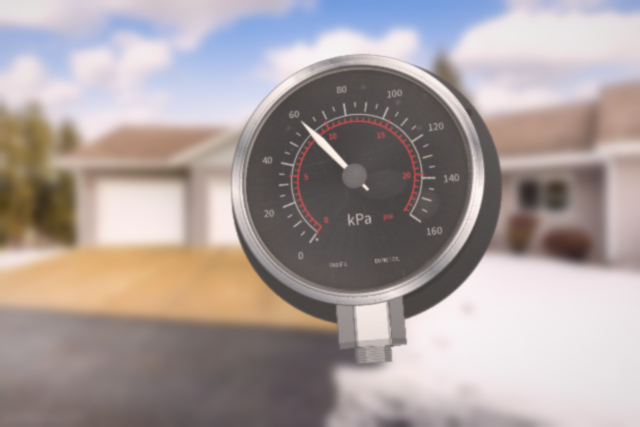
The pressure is 60
